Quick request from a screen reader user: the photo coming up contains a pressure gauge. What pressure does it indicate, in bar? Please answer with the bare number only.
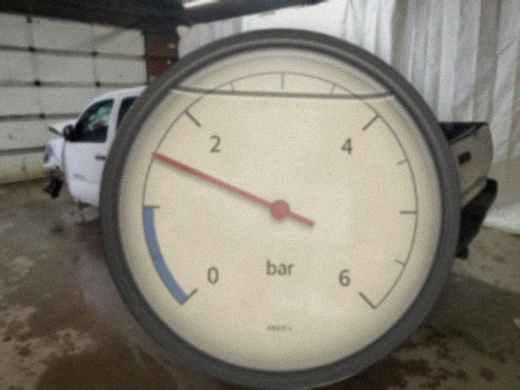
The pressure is 1.5
